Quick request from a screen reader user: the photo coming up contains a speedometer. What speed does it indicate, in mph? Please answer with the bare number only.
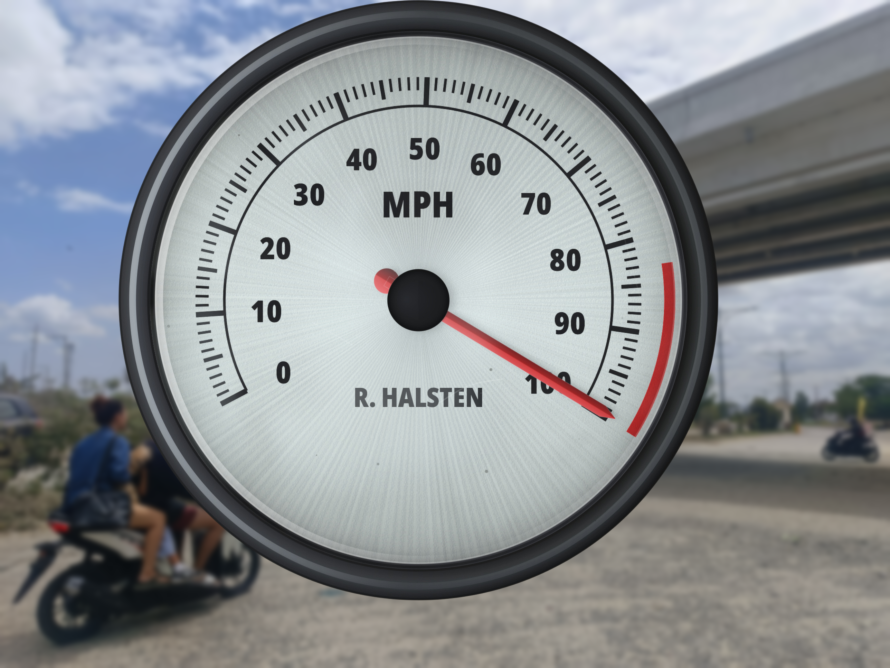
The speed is 99.5
